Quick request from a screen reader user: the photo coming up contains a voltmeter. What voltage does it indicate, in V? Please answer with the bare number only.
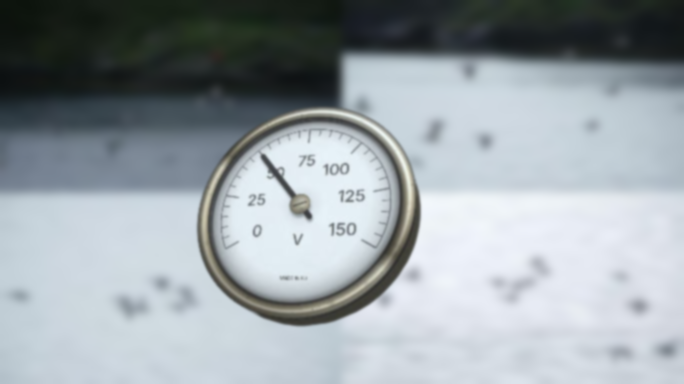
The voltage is 50
